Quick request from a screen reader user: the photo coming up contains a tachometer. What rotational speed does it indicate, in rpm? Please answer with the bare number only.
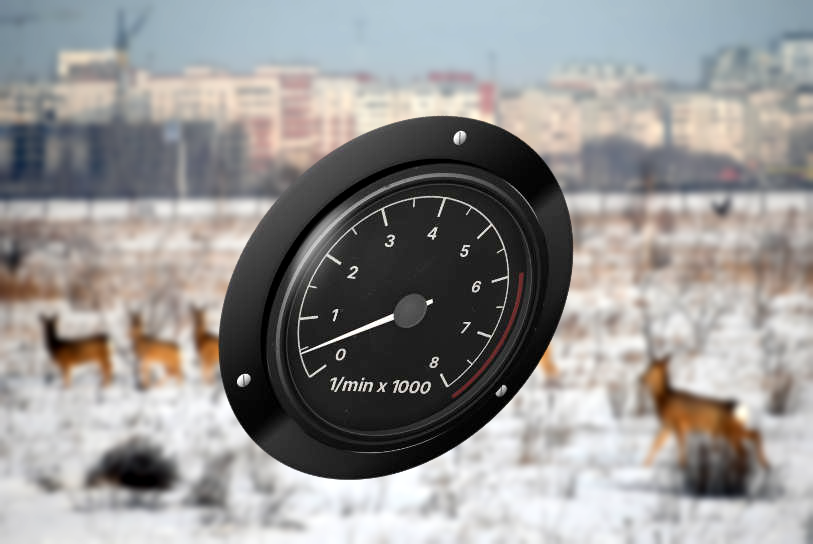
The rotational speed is 500
